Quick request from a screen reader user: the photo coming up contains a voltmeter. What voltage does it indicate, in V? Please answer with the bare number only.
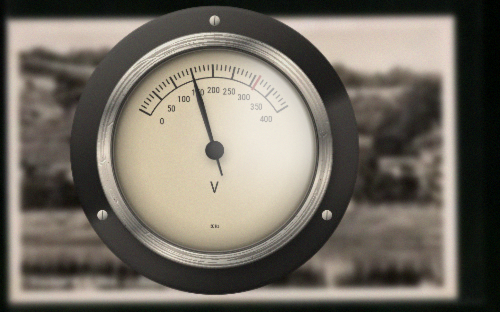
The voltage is 150
